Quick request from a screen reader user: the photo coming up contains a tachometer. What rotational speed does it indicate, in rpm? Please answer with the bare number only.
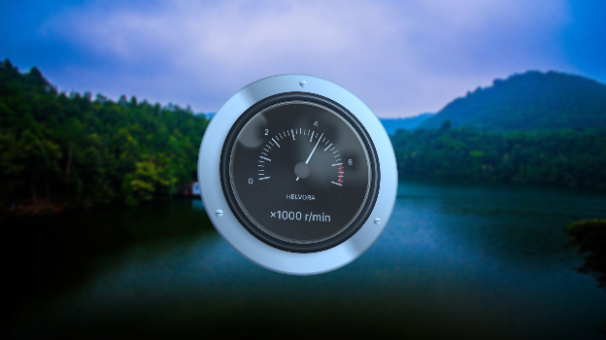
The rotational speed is 4400
